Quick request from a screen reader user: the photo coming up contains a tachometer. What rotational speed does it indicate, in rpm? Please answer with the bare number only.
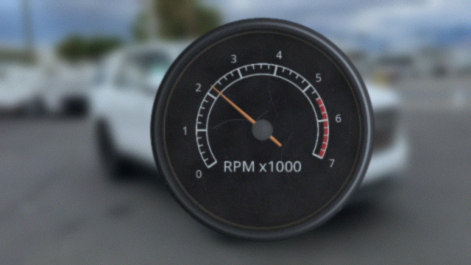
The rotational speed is 2200
